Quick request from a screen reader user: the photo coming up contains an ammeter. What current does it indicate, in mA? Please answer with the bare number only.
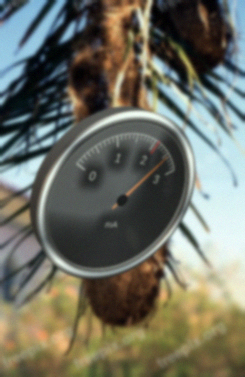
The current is 2.5
